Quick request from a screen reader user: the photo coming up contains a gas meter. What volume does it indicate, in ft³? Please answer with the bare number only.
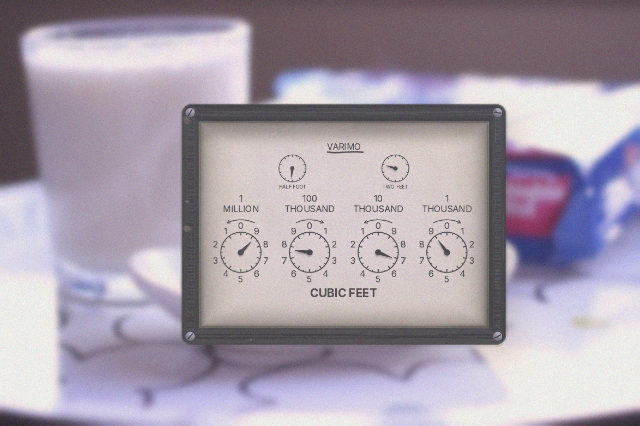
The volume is 876900
